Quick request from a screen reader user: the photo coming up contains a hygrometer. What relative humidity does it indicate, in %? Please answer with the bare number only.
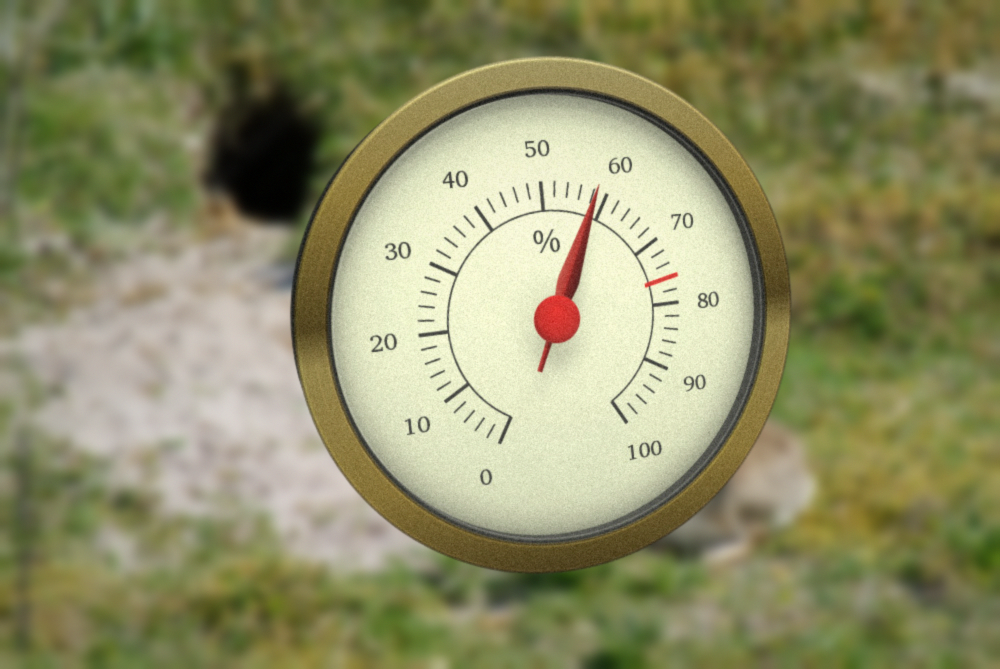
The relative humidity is 58
